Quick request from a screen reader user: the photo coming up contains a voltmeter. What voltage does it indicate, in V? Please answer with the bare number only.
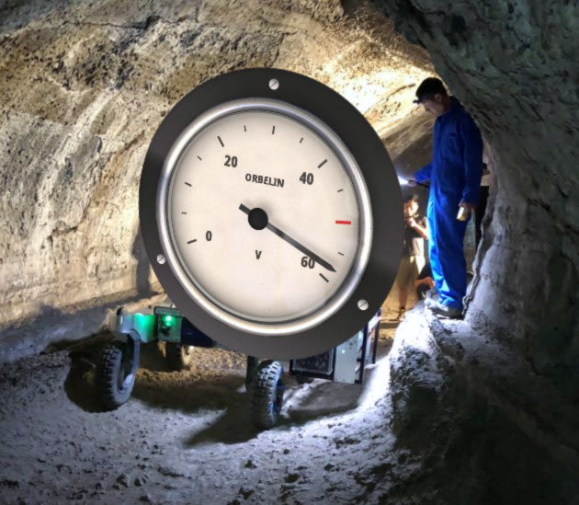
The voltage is 57.5
